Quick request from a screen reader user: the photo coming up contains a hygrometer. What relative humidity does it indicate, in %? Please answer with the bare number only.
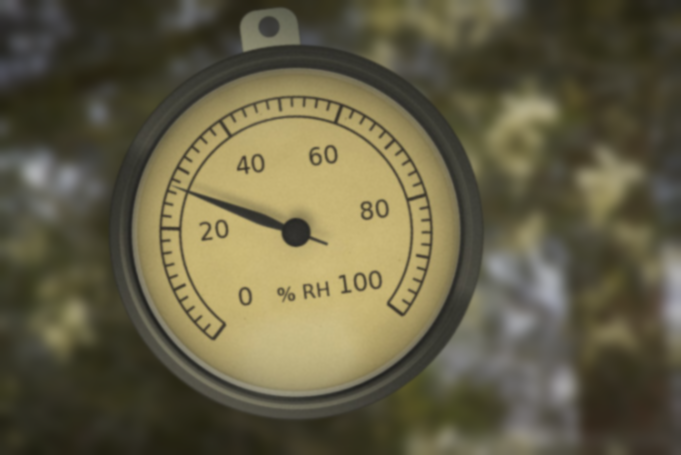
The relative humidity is 27
